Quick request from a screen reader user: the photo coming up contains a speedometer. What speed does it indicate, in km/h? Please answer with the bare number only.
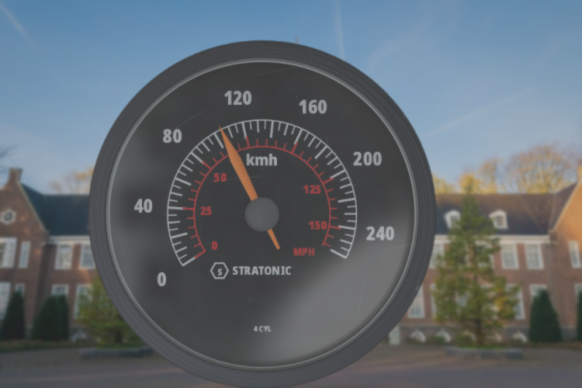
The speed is 105
